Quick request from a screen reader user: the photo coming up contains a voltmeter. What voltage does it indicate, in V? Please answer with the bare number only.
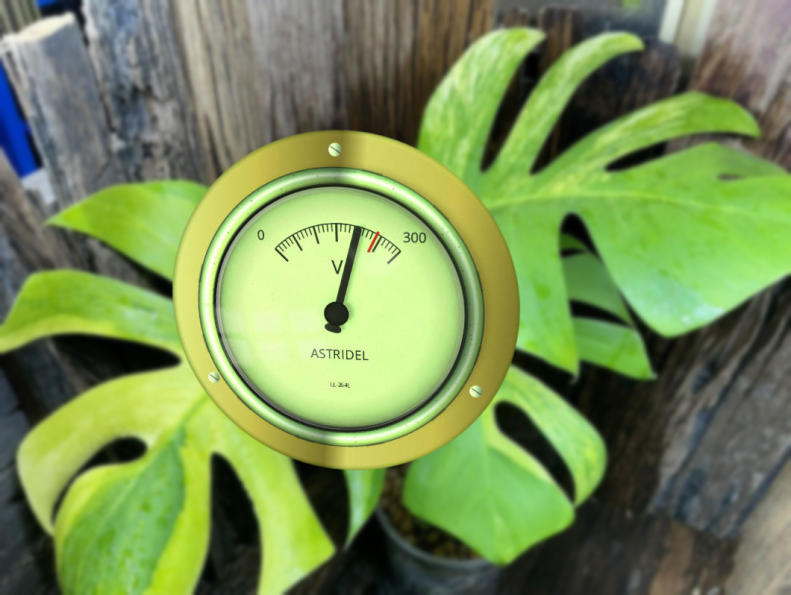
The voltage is 200
